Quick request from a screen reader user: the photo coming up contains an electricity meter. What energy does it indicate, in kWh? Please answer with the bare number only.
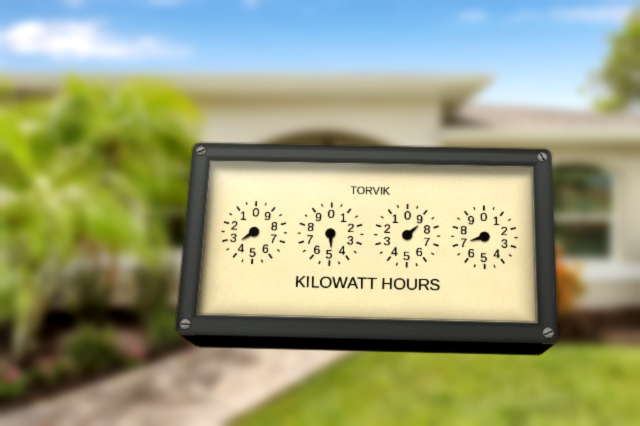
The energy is 3487
